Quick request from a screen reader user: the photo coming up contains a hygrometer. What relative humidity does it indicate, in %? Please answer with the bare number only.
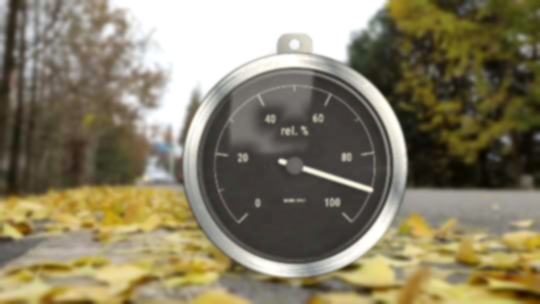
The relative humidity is 90
